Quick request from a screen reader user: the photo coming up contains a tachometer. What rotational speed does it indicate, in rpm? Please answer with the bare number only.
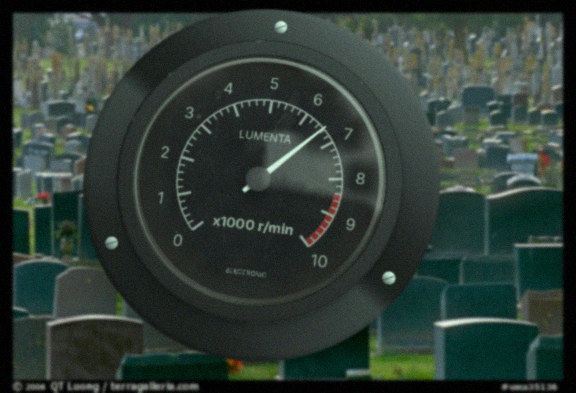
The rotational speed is 6600
